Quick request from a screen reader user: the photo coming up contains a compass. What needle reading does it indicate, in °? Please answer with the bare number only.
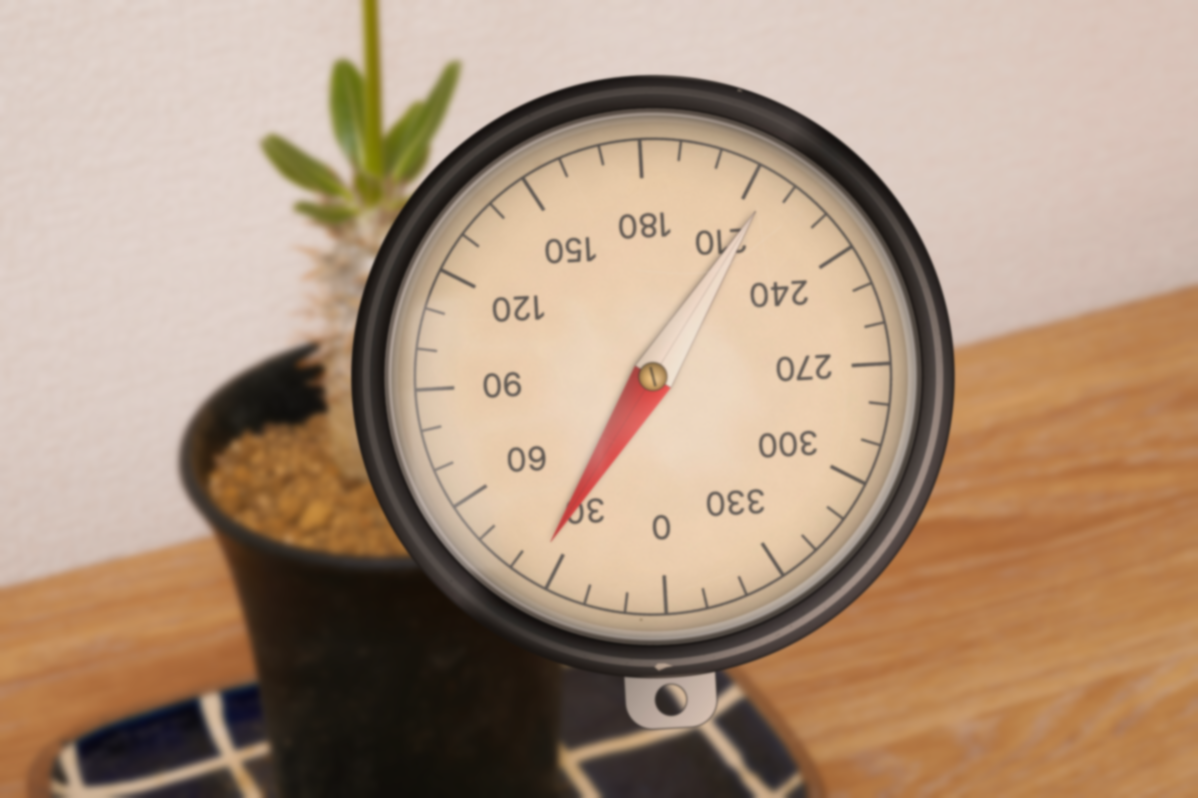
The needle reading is 35
